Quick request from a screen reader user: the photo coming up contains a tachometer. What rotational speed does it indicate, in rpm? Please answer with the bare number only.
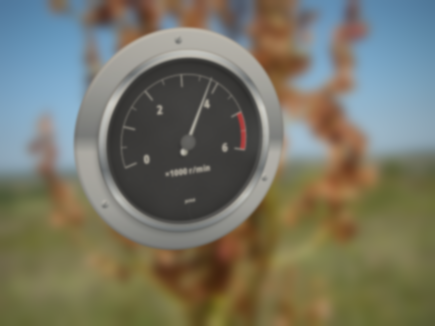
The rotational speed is 3750
